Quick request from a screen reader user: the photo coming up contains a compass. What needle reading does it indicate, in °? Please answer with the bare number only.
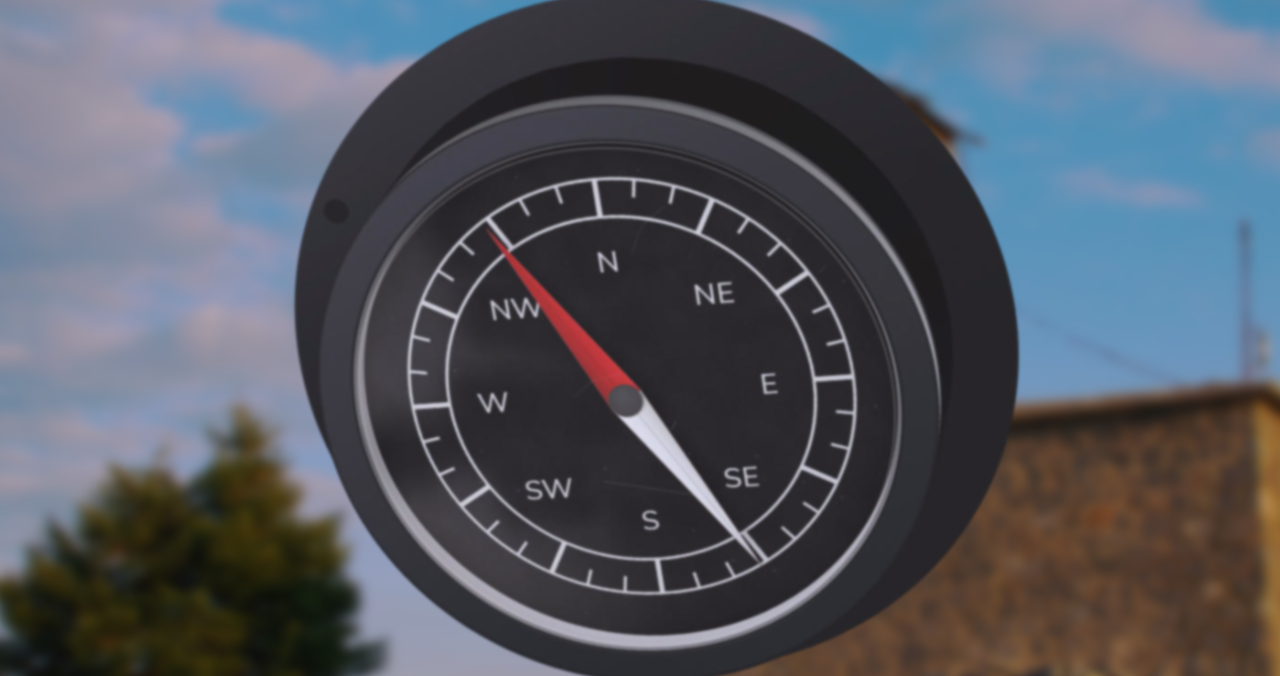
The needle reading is 330
